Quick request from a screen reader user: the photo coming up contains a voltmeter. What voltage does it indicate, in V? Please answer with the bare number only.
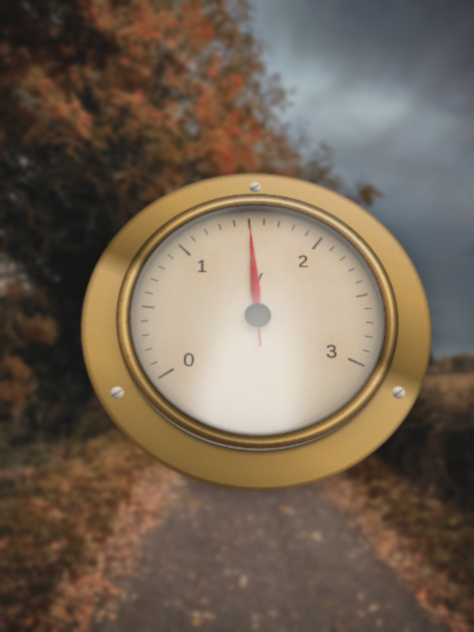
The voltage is 1.5
